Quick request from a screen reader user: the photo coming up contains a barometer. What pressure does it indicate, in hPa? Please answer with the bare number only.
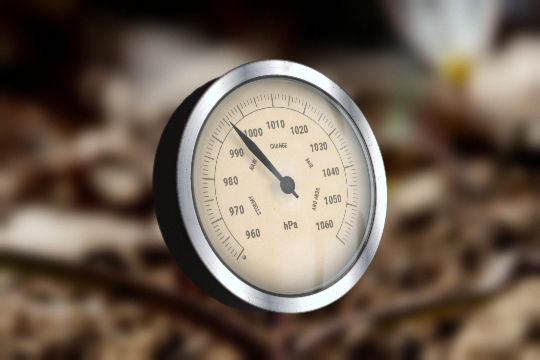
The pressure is 995
